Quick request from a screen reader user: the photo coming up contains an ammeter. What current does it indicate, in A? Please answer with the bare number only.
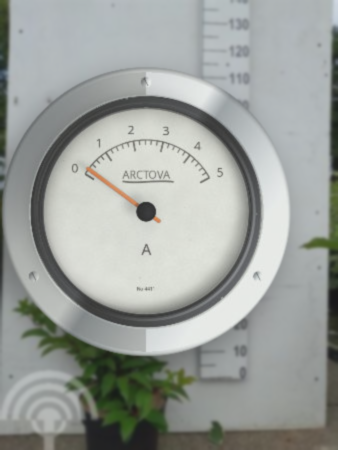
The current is 0.2
